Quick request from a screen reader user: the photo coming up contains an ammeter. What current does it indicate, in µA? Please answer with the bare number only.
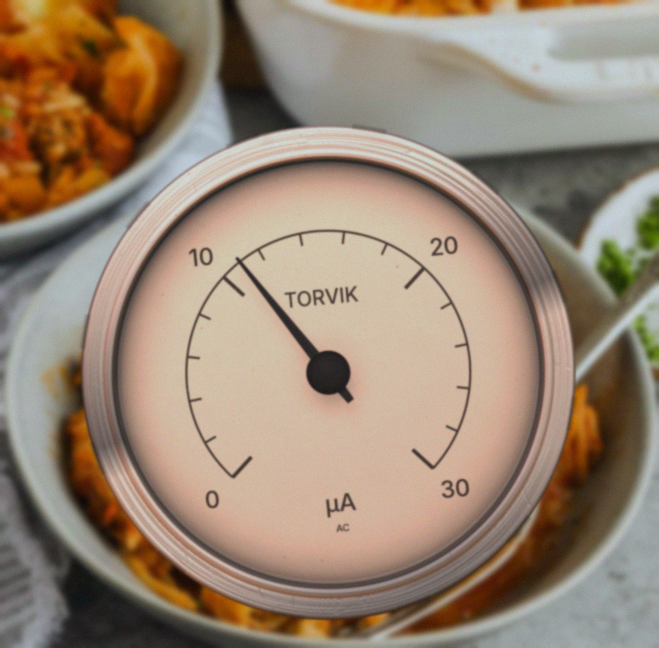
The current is 11
